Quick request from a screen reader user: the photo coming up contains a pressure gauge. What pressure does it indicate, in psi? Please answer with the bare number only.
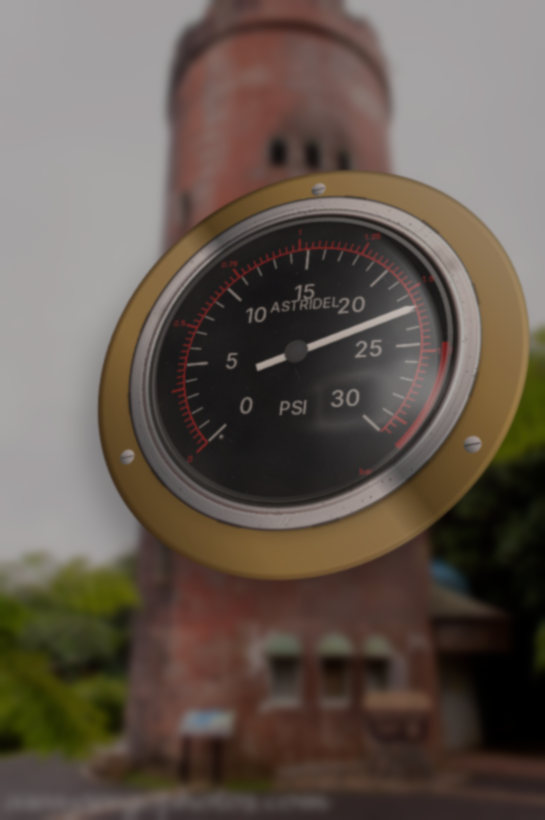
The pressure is 23
